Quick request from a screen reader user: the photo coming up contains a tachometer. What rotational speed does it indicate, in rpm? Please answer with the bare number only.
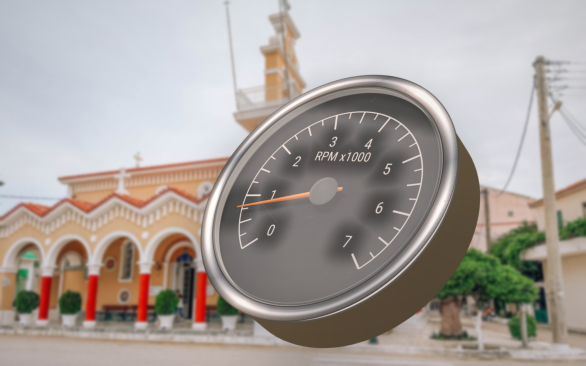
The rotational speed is 750
